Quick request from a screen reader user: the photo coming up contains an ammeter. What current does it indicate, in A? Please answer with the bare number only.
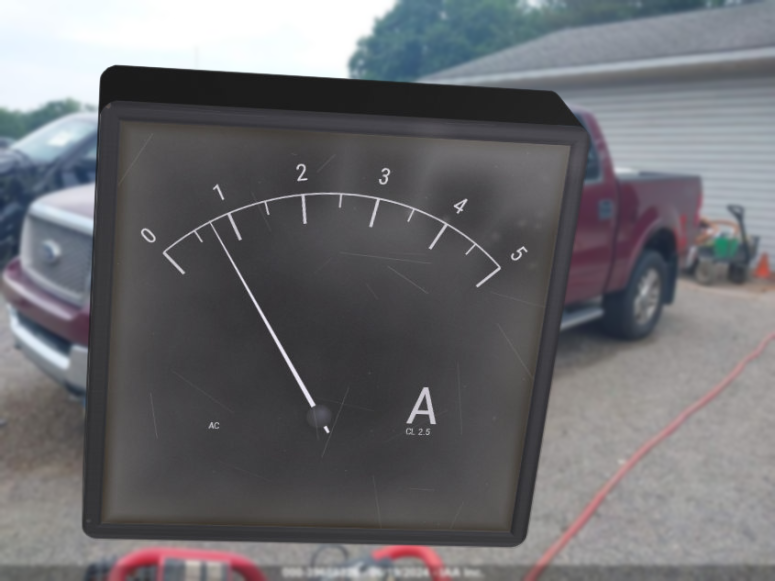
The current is 0.75
